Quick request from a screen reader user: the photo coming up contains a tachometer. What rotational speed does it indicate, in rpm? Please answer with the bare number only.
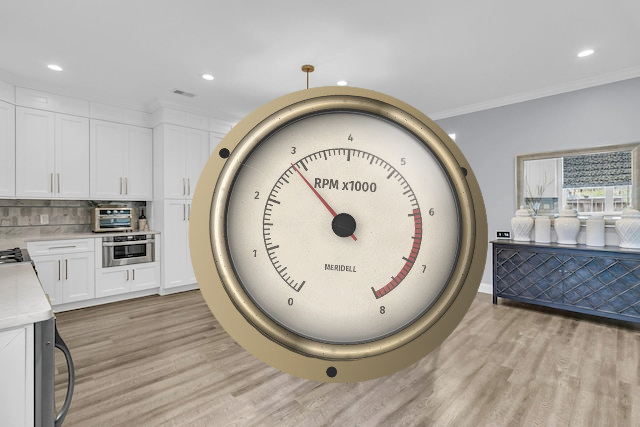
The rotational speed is 2800
